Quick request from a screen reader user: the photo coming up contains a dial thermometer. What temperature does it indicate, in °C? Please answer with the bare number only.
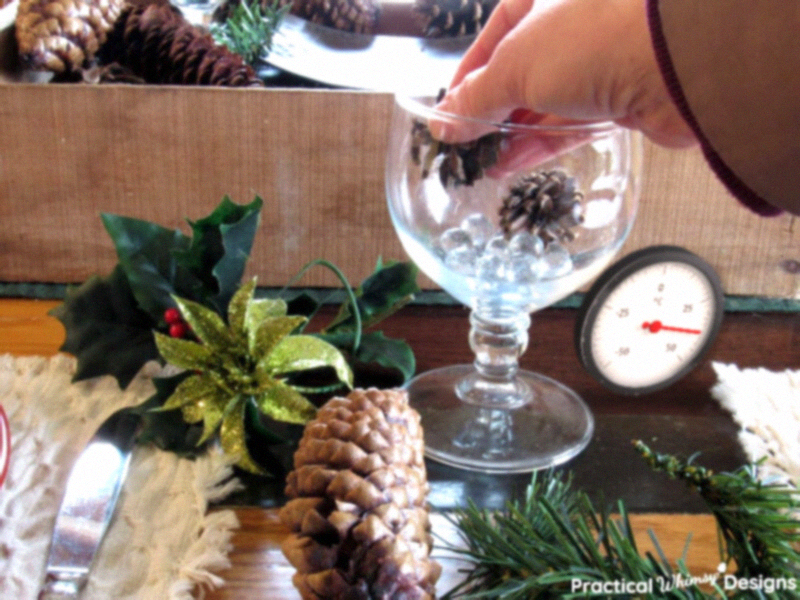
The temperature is 37.5
